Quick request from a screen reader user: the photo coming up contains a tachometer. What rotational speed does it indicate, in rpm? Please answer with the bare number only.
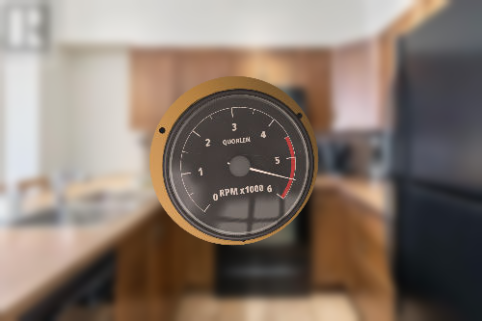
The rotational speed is 5500
